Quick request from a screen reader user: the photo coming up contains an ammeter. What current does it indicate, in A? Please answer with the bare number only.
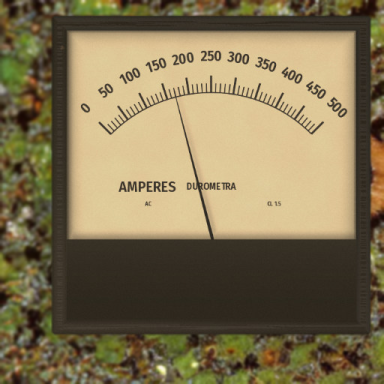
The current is 170
